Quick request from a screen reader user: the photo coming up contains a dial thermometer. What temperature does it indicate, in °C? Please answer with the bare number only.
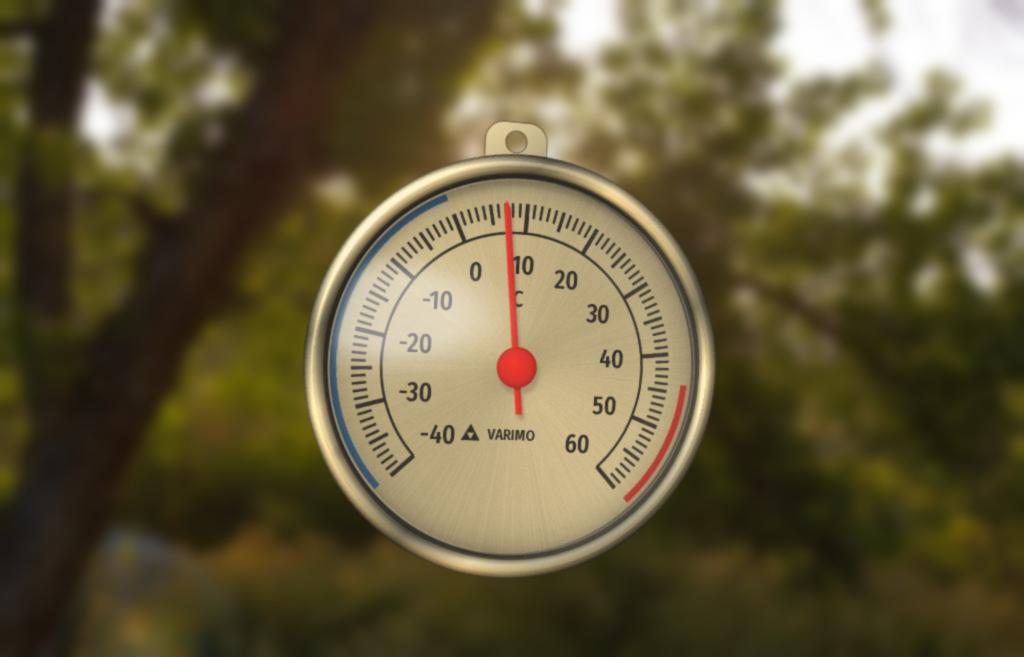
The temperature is 7
